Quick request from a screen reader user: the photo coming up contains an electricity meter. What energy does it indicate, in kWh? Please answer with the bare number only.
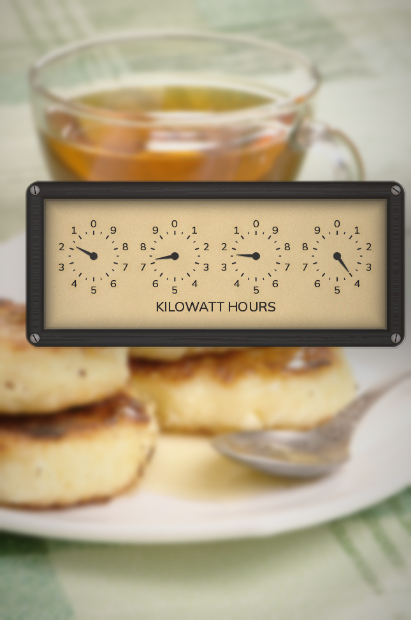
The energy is 1724
